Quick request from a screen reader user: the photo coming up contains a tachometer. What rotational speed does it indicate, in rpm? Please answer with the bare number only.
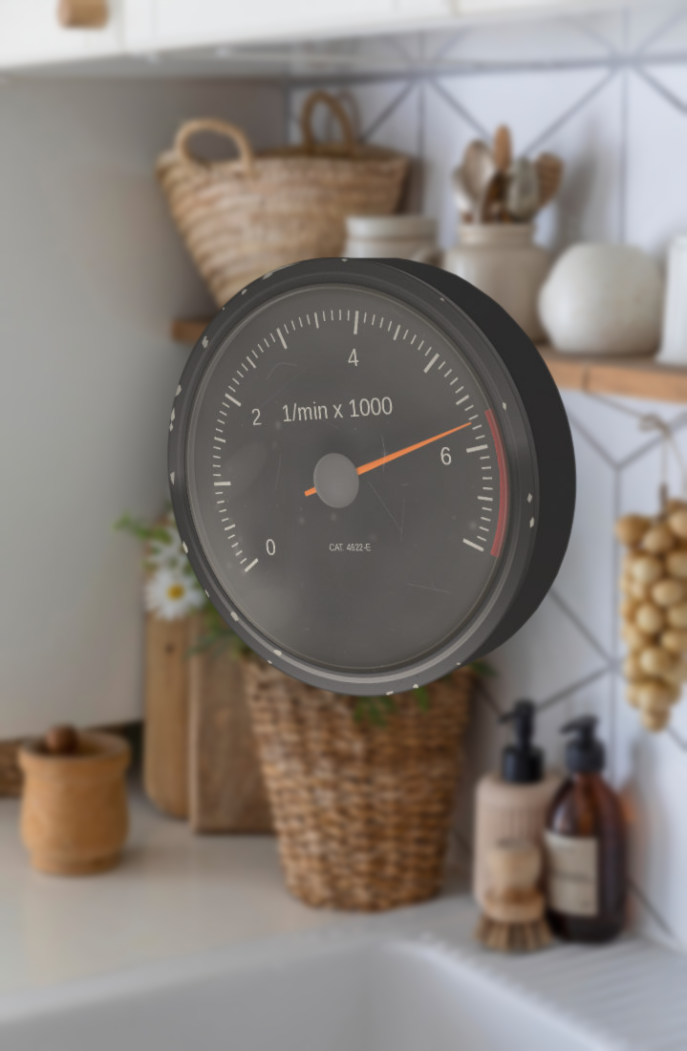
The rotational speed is 5750
